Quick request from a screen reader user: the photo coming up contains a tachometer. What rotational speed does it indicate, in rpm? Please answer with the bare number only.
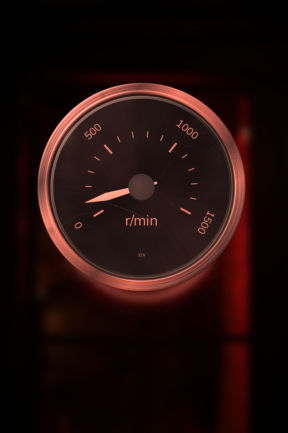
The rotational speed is 100
